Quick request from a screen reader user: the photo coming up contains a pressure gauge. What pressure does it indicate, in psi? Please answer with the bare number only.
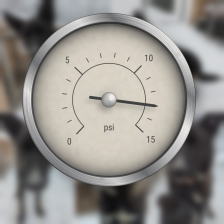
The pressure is 13
